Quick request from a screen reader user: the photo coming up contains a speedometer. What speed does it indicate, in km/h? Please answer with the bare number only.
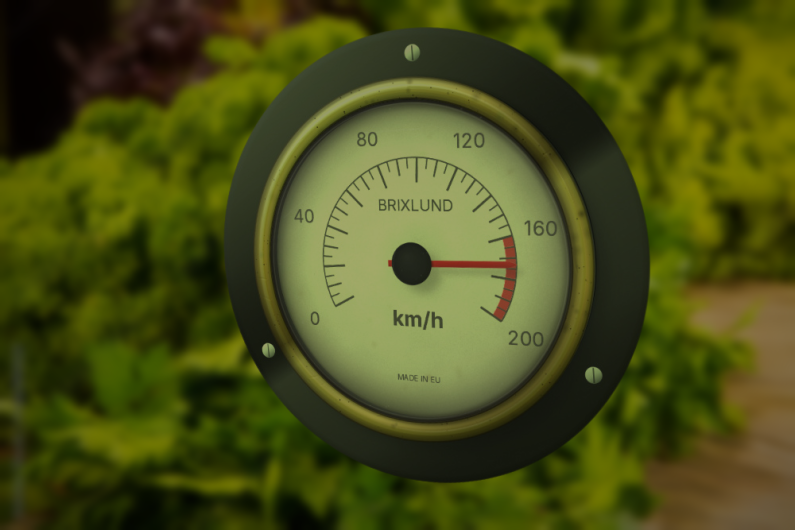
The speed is 172.5
